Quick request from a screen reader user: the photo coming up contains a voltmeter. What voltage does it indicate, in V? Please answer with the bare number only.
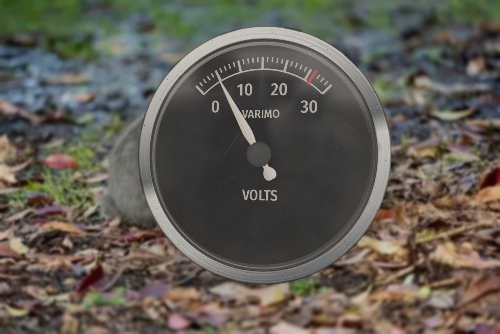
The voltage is 5
